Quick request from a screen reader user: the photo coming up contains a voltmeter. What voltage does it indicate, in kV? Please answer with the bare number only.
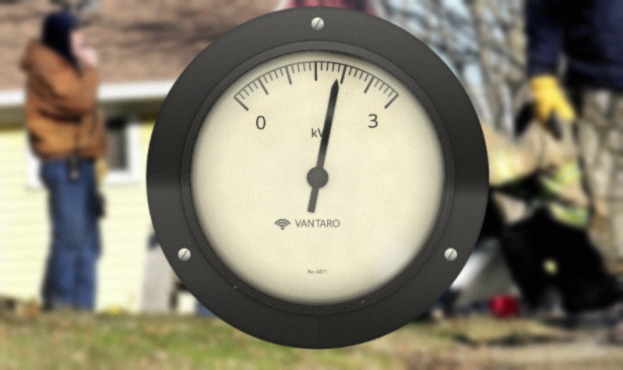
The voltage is 1.9
